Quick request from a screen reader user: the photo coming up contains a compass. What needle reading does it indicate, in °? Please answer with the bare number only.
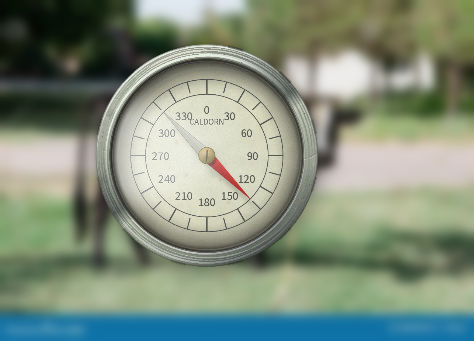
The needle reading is 135
